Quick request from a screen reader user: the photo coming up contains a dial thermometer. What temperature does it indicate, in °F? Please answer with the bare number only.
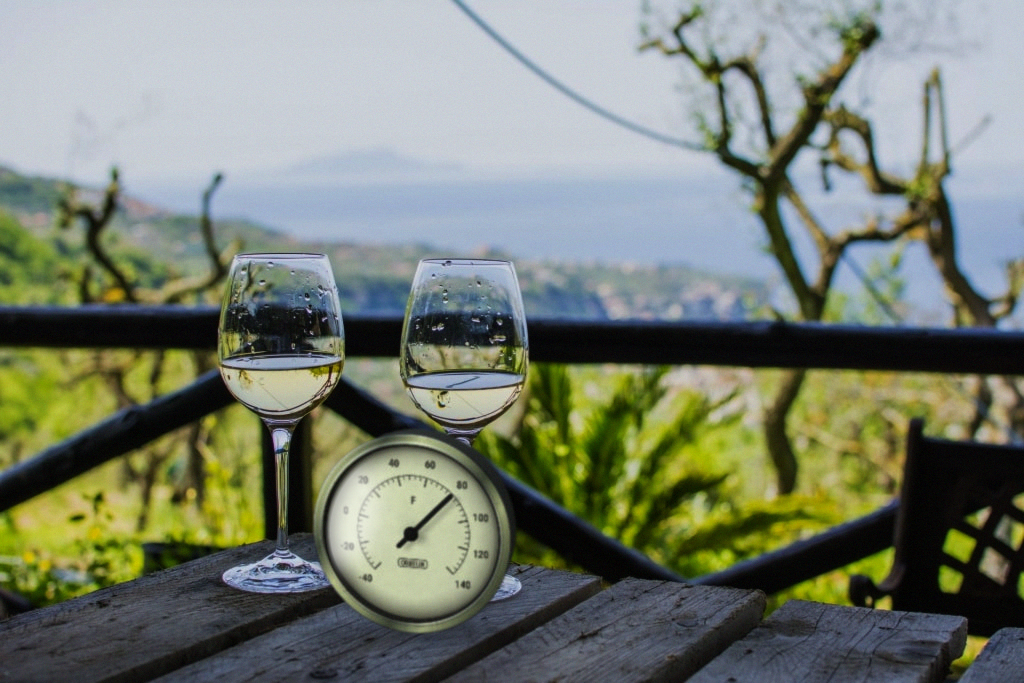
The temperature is 80
